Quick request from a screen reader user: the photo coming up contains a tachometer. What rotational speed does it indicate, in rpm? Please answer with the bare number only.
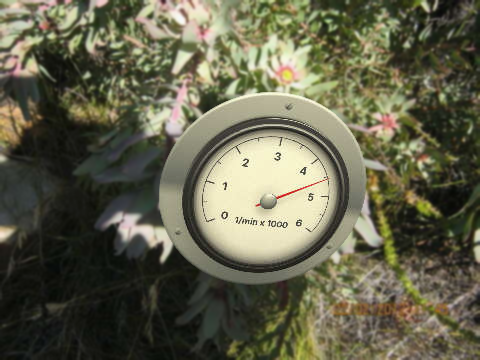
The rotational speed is 4500
